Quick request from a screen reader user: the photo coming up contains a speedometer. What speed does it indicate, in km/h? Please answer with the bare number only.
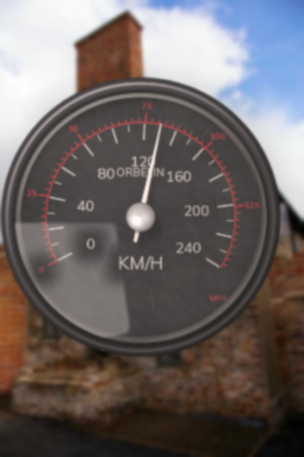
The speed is 130
